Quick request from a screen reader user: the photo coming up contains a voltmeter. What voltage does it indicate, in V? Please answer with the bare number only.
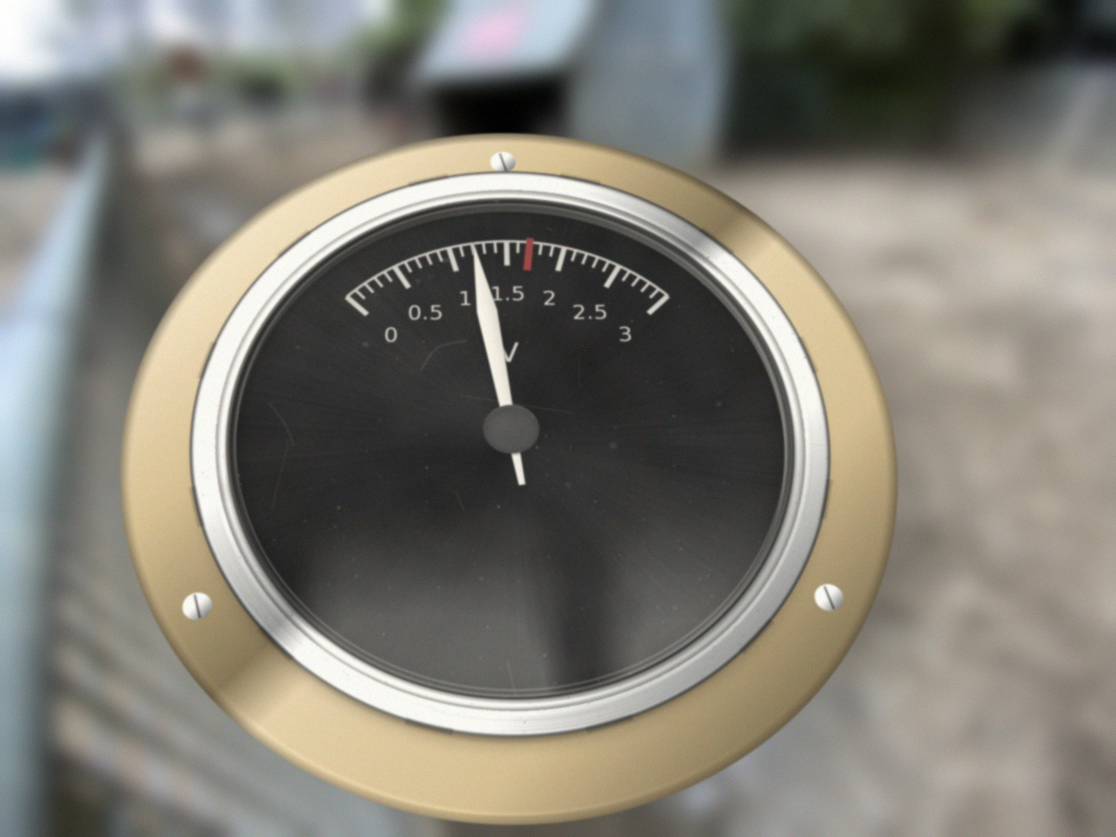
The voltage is 1.2
